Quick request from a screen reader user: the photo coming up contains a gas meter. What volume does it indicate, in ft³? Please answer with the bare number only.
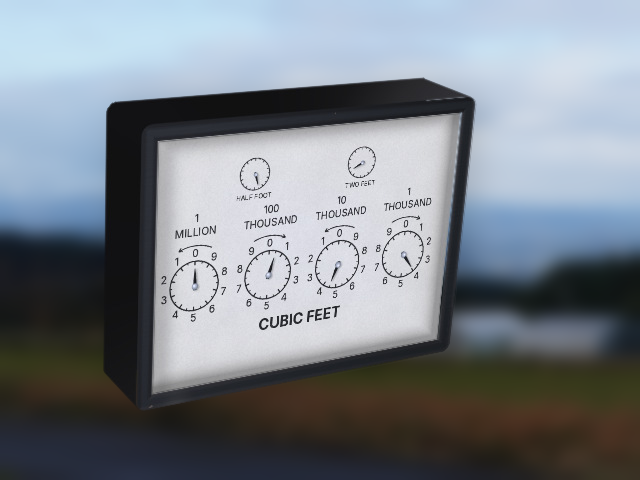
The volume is 4400
